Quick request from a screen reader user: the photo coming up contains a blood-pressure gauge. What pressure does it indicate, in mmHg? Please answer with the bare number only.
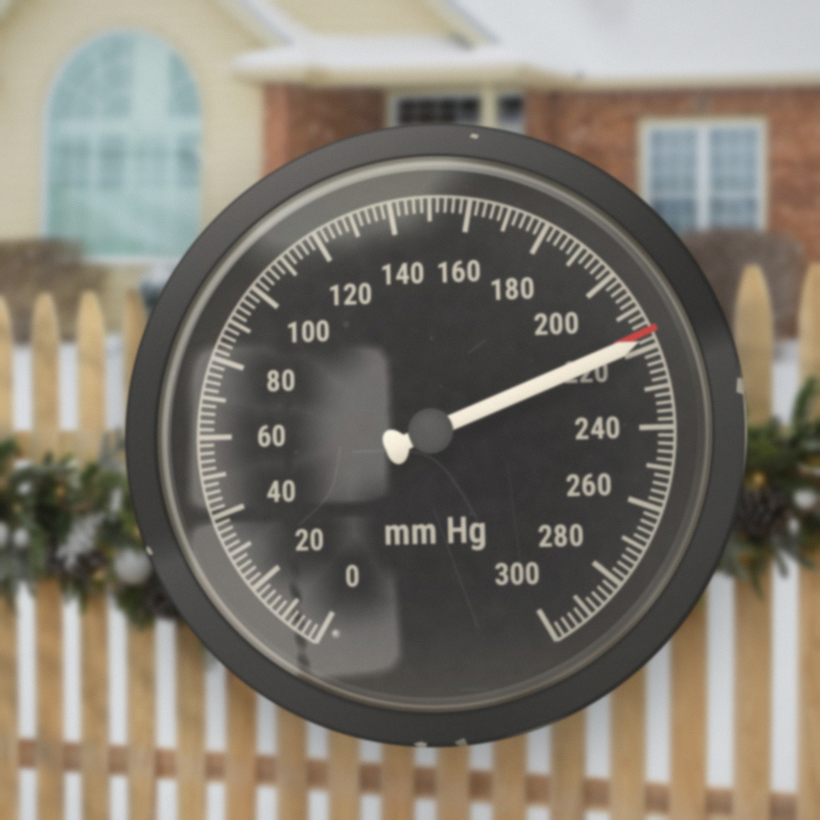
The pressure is 218
